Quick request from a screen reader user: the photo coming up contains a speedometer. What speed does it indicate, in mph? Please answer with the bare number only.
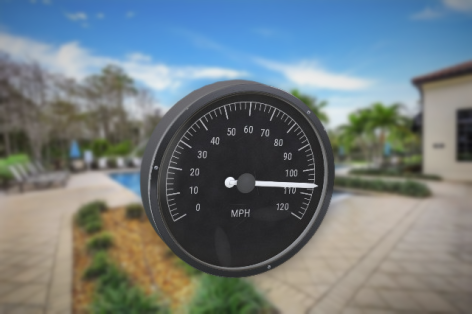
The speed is 106
